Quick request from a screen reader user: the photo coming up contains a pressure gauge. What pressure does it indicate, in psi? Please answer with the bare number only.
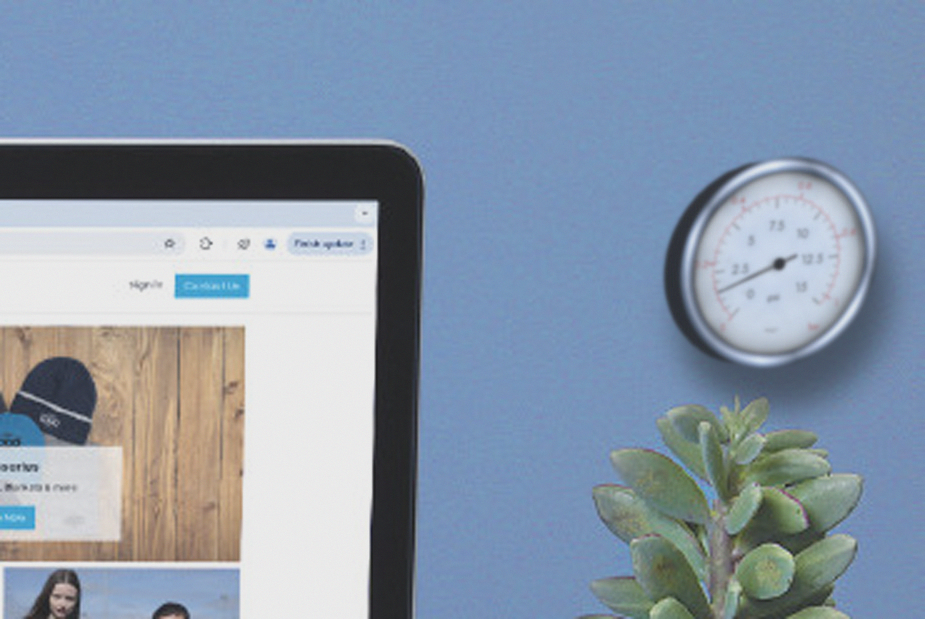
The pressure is 1.5
